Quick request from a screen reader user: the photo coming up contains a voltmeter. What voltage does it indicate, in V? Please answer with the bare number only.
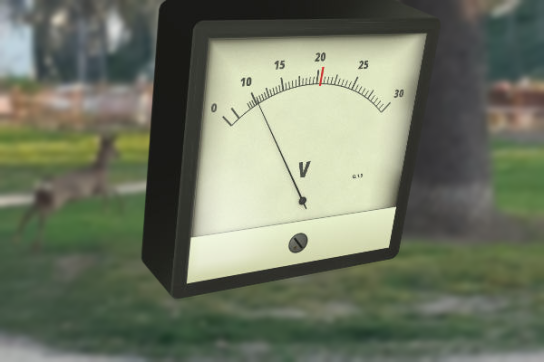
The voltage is 10
